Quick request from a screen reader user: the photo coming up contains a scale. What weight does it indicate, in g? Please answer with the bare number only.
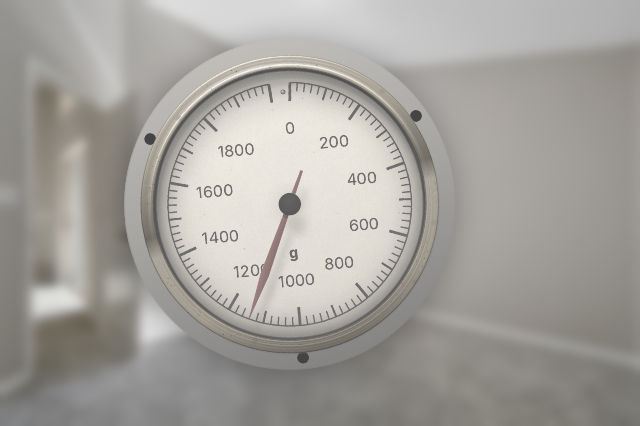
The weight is 1140
